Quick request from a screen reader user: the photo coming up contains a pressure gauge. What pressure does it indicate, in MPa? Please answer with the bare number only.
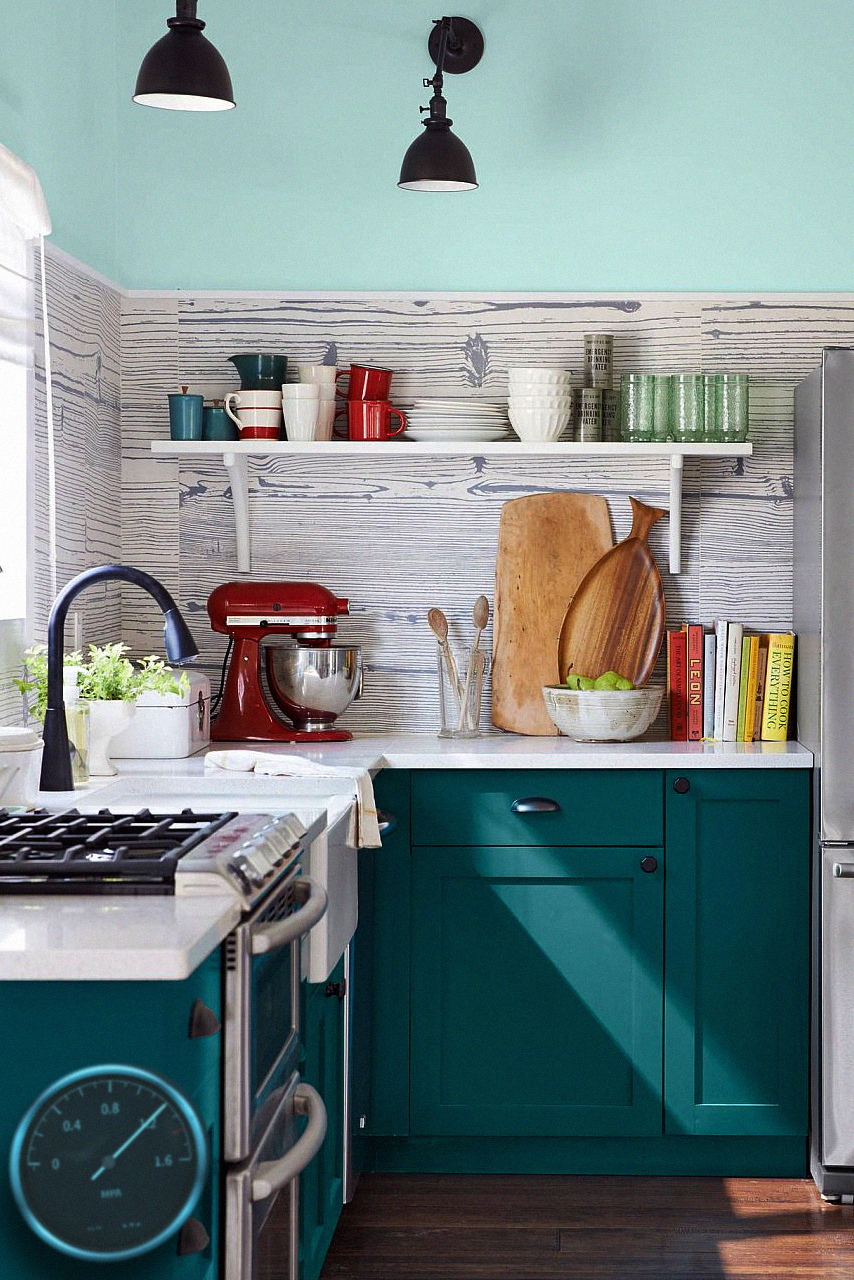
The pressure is 1.2
